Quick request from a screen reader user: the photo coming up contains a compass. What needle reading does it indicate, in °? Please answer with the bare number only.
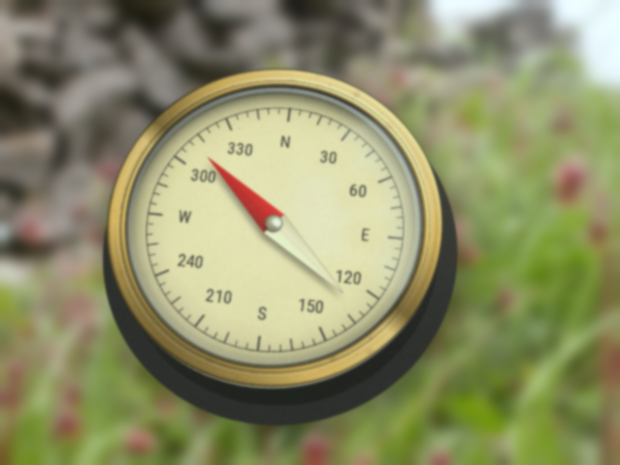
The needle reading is 310
